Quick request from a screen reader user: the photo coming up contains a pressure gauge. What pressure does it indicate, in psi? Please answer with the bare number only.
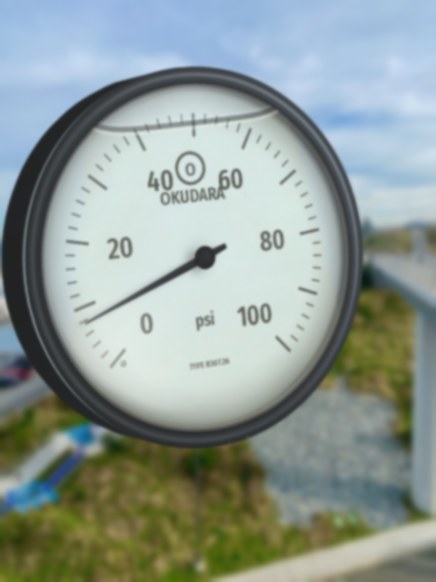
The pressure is 8
